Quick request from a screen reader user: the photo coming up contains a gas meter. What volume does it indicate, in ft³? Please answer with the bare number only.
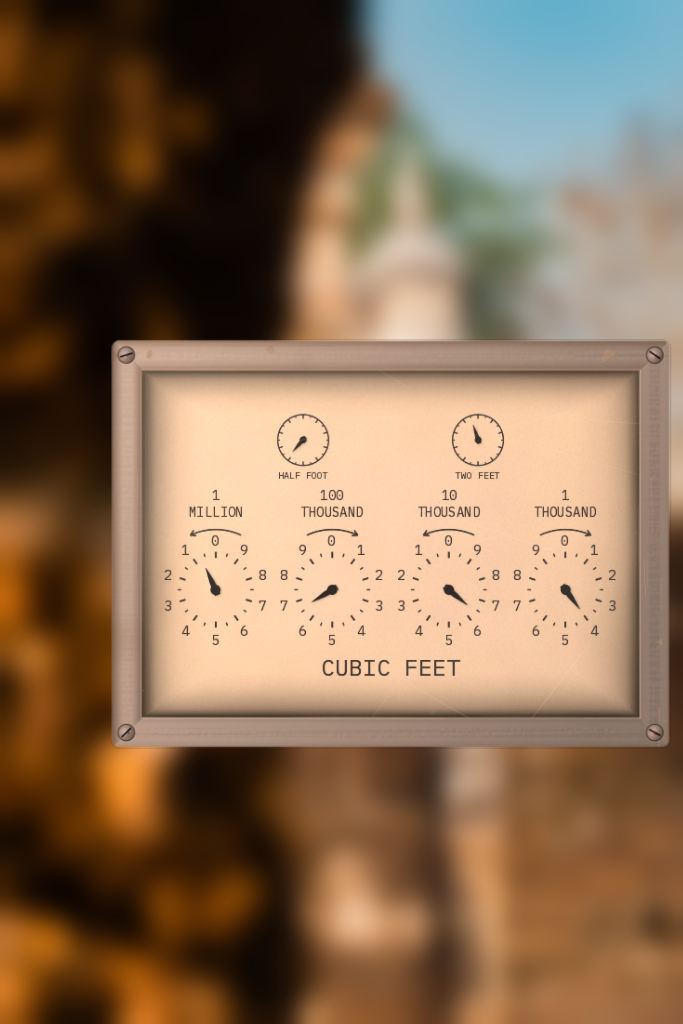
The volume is 66400
